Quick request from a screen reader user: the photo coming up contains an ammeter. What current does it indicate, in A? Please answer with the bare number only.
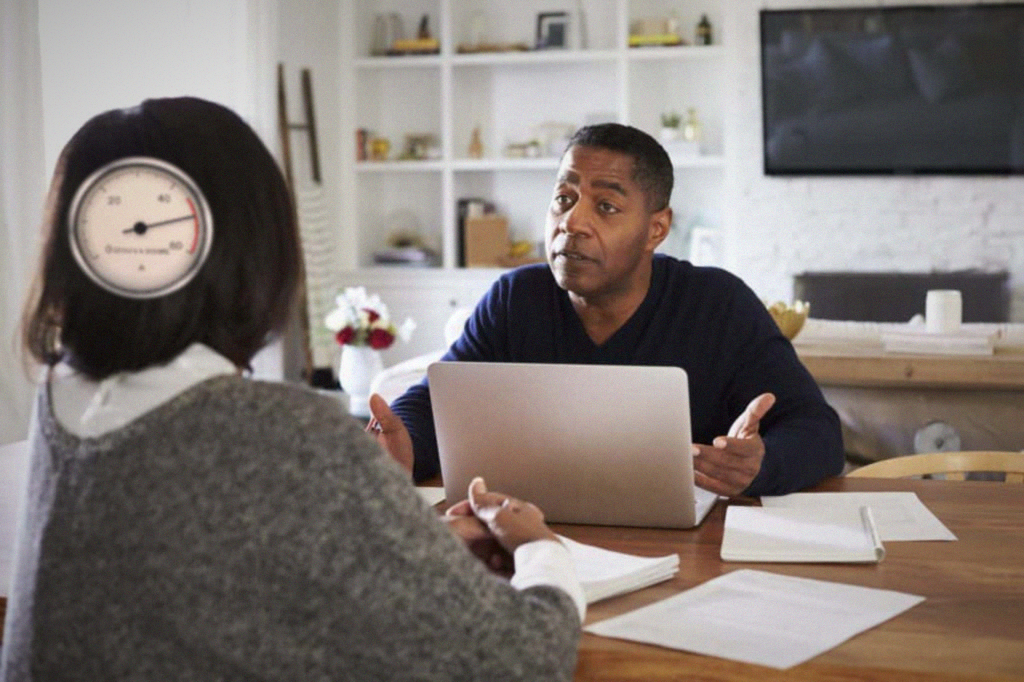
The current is 50
